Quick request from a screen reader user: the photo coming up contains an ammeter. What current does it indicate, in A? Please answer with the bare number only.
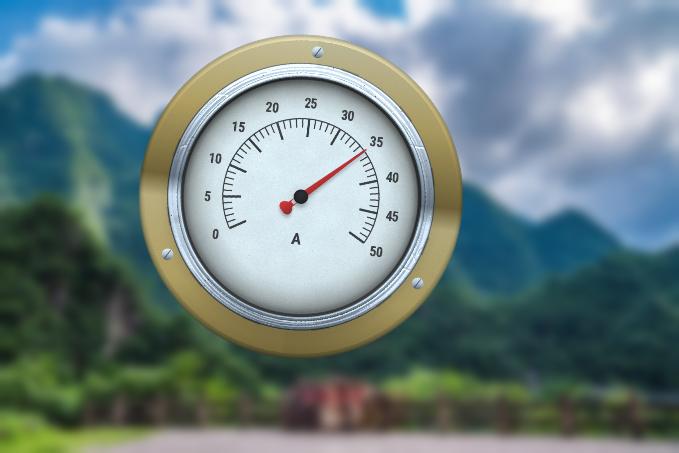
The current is 35
